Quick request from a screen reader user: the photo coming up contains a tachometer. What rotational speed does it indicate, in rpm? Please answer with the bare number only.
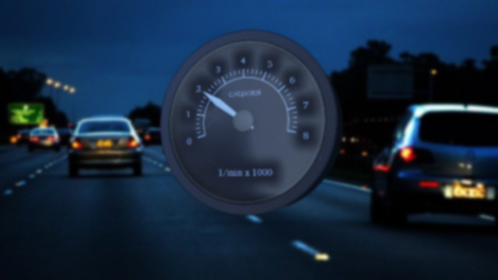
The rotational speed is 2000
